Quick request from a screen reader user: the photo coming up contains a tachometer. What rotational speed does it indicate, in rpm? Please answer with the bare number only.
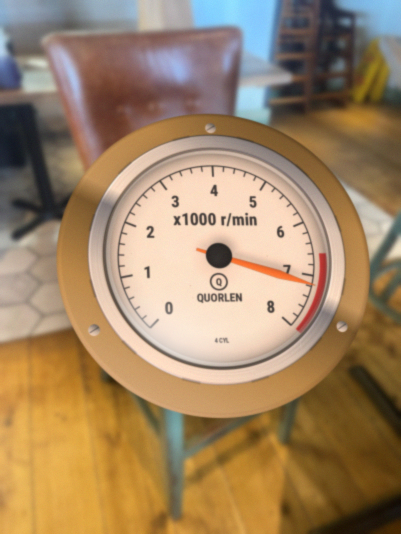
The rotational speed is 7200
